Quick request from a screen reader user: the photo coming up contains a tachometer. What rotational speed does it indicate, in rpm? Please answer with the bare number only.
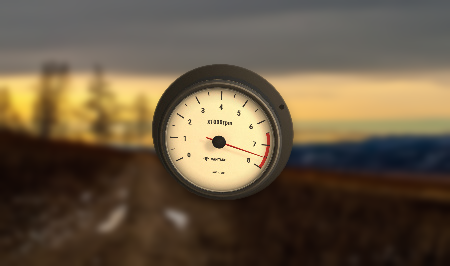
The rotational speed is 7500
